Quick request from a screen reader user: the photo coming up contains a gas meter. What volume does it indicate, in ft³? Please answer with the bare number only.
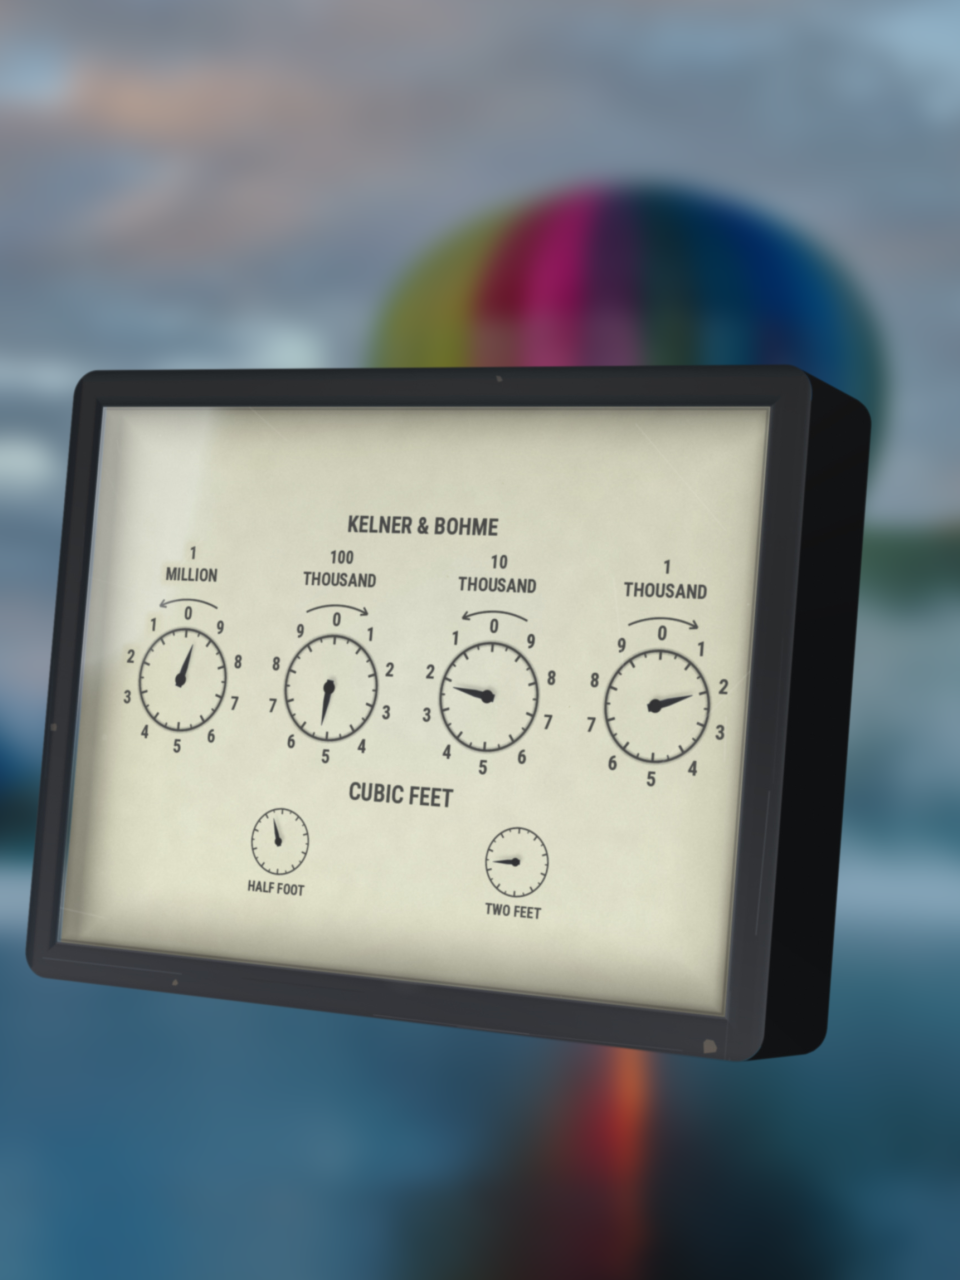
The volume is 952200
